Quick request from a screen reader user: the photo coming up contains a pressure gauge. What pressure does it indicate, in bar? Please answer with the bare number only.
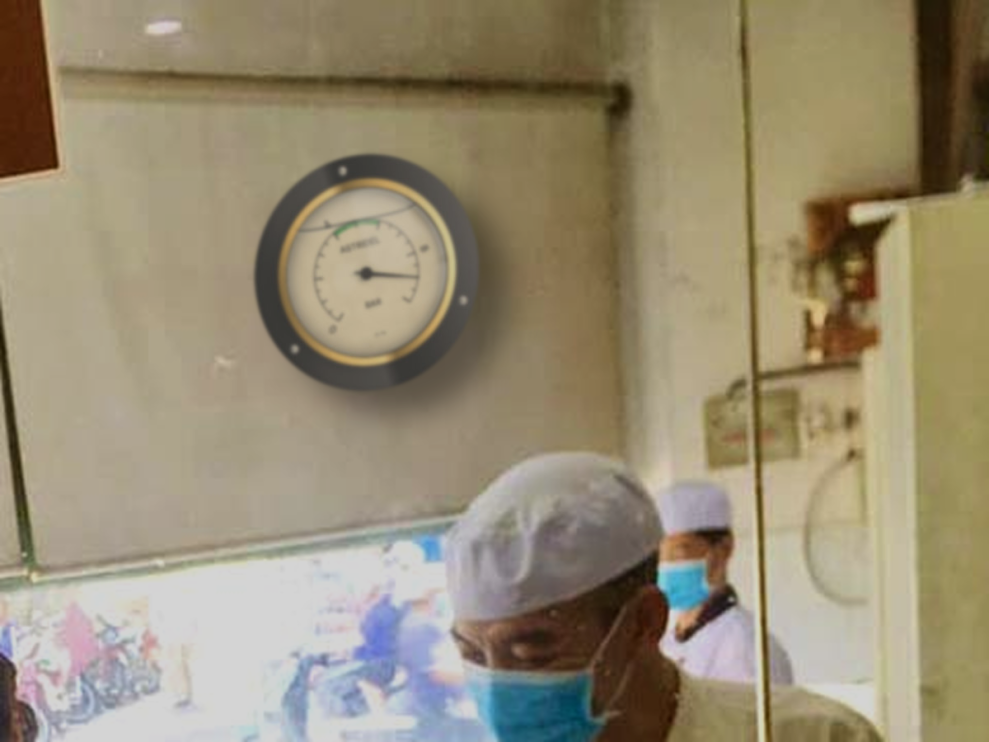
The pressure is 9
